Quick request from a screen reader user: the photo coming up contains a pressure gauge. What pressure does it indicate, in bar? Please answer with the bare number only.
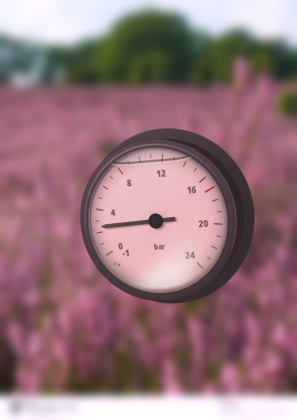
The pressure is 2.5
